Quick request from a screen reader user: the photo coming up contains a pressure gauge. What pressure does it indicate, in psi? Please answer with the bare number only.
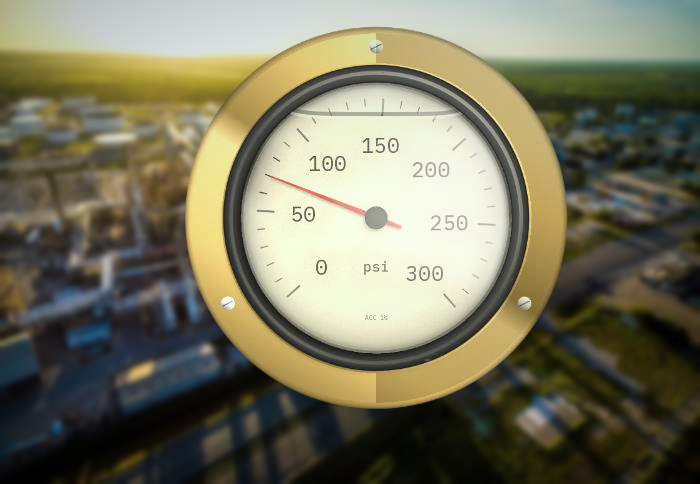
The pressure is 70
